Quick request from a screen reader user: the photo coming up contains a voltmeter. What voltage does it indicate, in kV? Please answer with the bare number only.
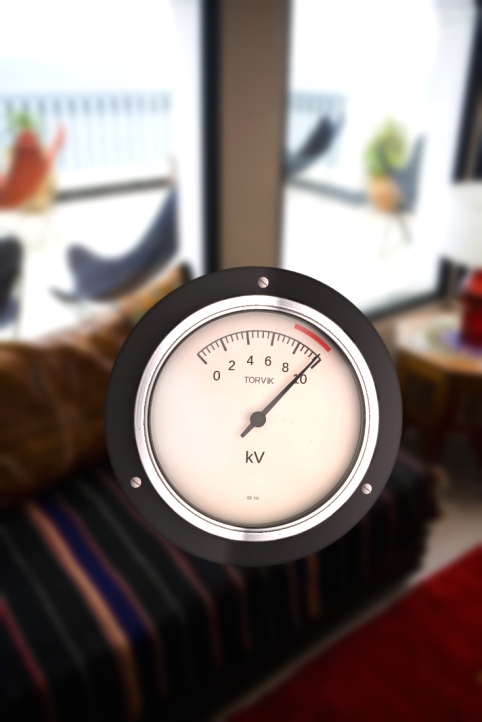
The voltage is 9.6
